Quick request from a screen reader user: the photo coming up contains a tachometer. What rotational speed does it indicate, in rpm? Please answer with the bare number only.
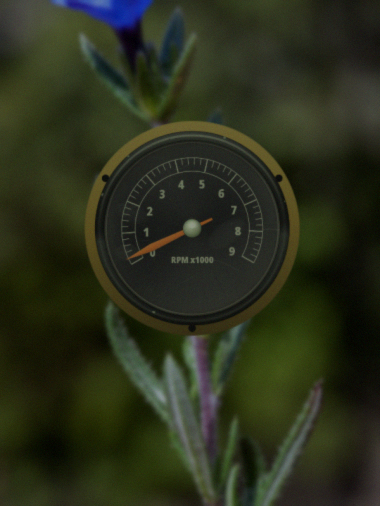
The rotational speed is 200
